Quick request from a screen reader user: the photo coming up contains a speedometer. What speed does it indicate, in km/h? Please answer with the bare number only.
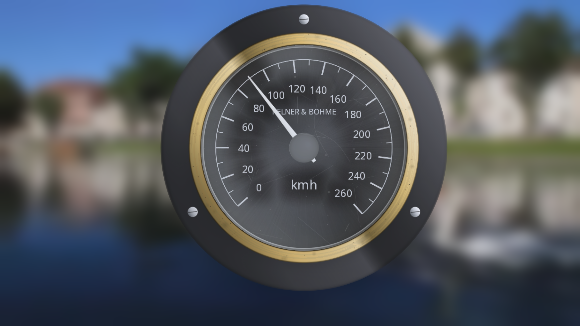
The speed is 90
